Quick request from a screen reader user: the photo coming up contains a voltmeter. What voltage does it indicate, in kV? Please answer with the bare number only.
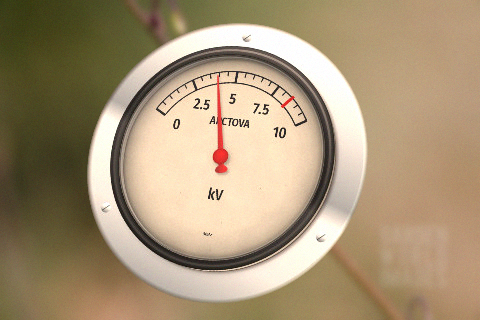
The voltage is 4
